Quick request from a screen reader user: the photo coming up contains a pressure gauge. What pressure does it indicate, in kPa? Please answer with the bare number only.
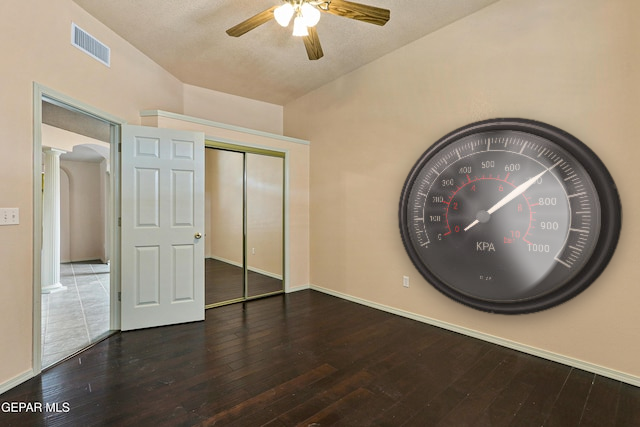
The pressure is 700
